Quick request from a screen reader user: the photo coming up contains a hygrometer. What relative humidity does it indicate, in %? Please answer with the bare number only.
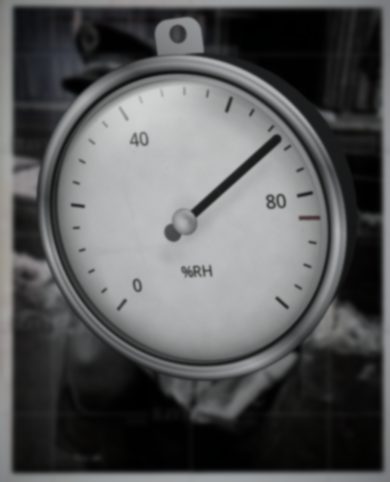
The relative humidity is 70
